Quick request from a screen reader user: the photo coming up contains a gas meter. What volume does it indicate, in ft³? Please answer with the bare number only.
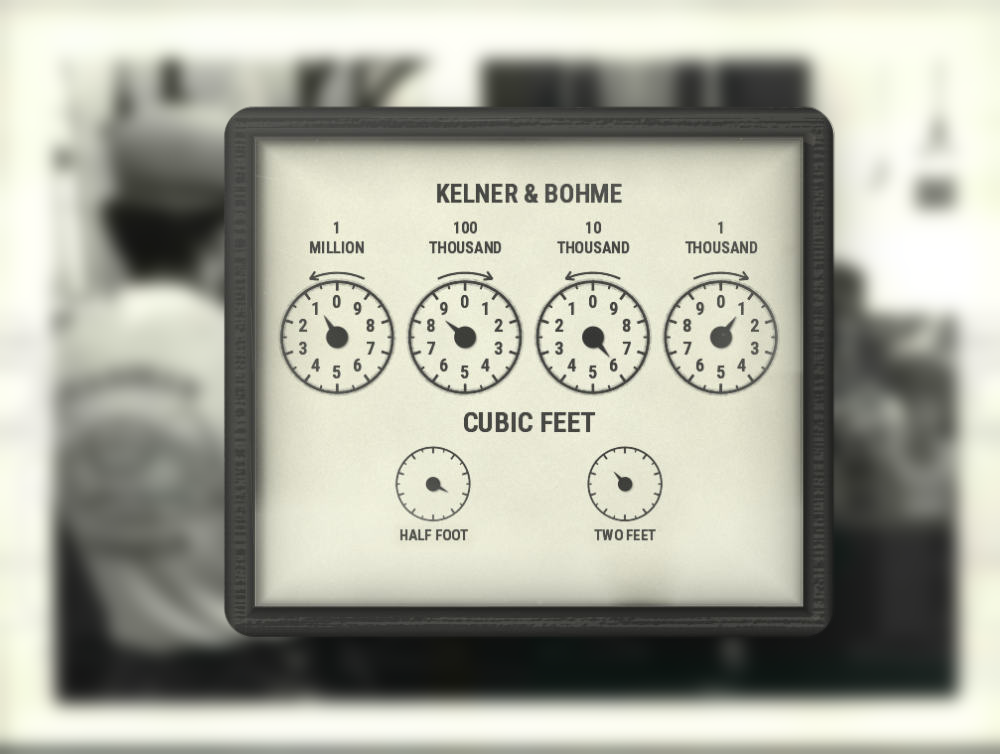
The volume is 86100
